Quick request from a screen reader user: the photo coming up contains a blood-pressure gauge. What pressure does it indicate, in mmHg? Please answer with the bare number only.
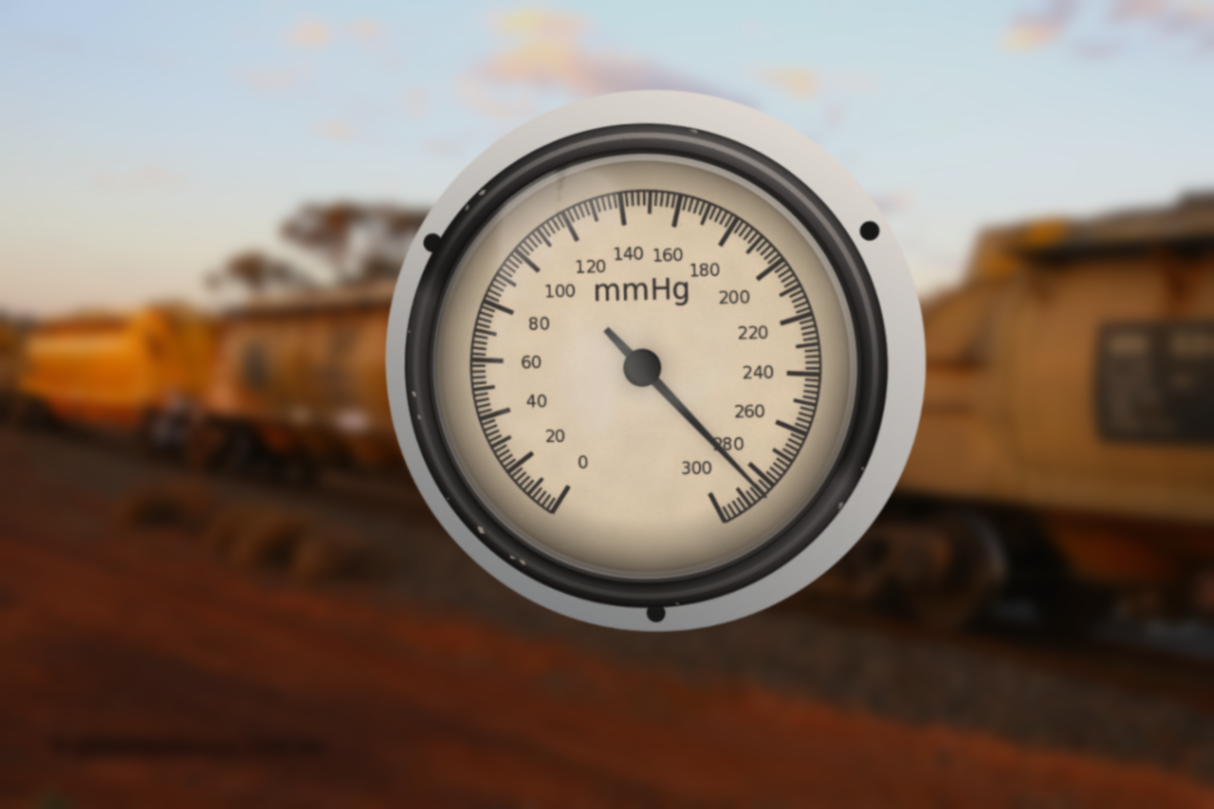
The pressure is 284
